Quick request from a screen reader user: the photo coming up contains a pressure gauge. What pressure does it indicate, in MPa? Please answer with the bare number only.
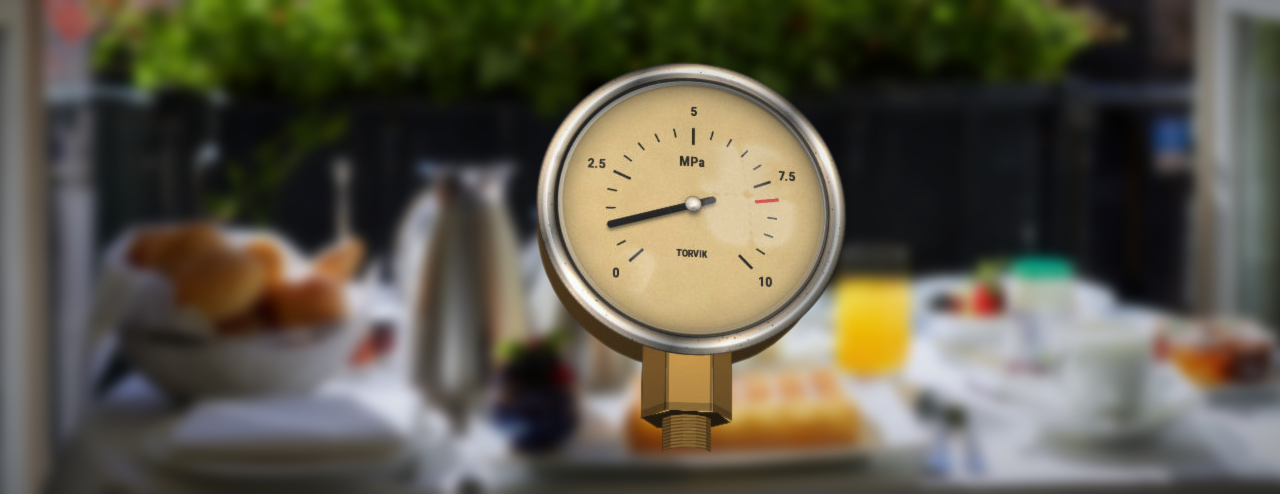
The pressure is 1
